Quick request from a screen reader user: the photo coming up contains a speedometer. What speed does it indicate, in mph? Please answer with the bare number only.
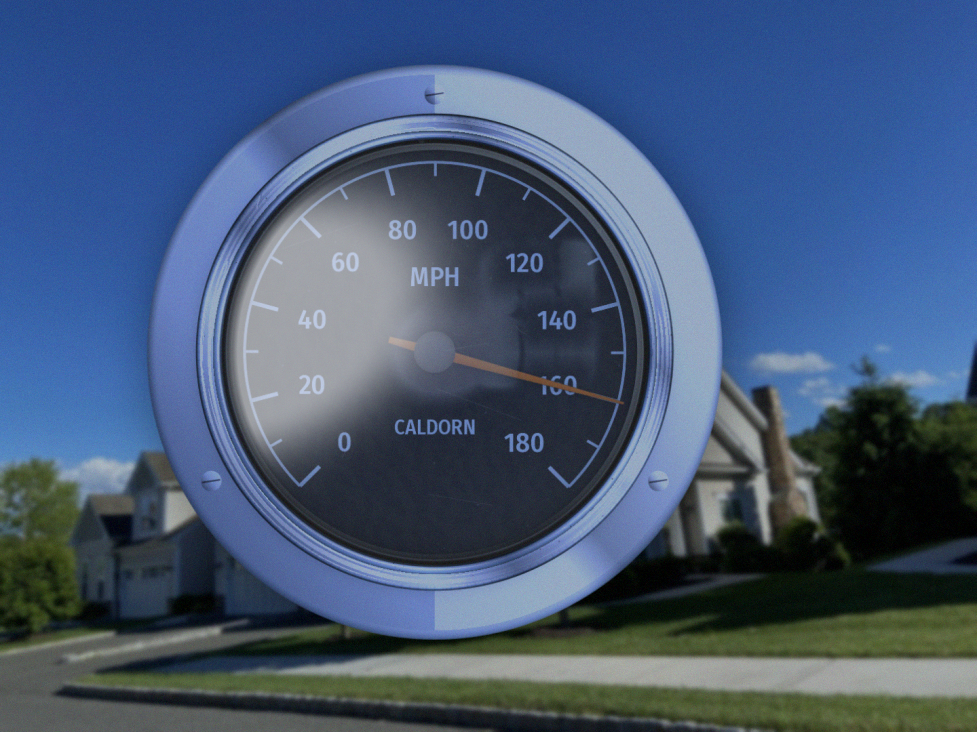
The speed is 160
